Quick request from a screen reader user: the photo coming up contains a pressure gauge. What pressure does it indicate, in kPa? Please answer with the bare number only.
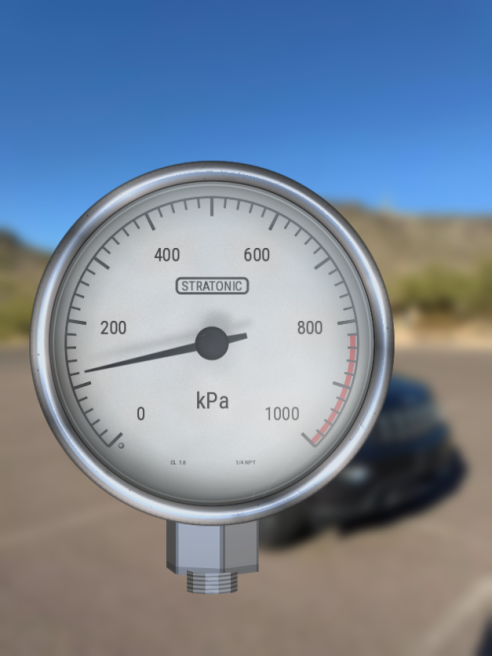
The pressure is 120
